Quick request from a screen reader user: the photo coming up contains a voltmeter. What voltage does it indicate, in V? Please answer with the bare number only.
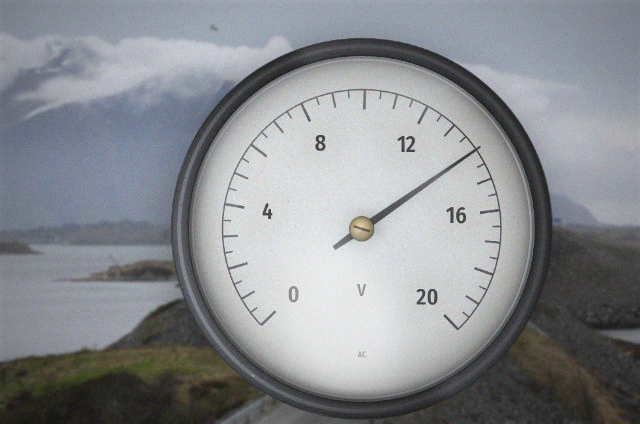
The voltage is 14
